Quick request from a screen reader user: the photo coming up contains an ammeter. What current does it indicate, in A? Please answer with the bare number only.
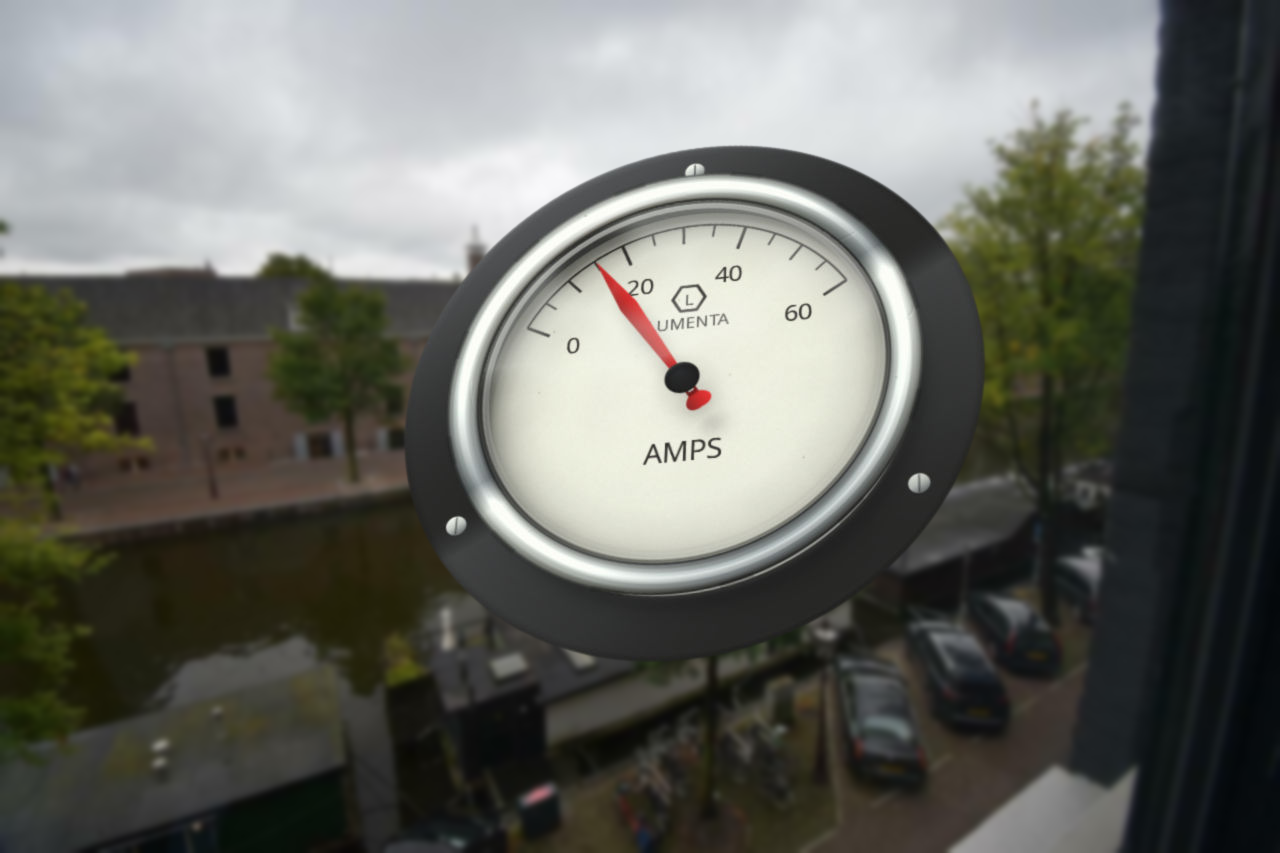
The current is 15
